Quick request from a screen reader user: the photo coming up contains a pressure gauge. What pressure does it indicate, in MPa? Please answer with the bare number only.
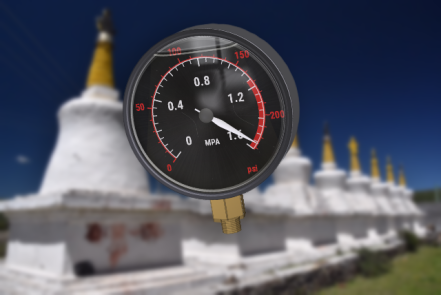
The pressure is 1.55
